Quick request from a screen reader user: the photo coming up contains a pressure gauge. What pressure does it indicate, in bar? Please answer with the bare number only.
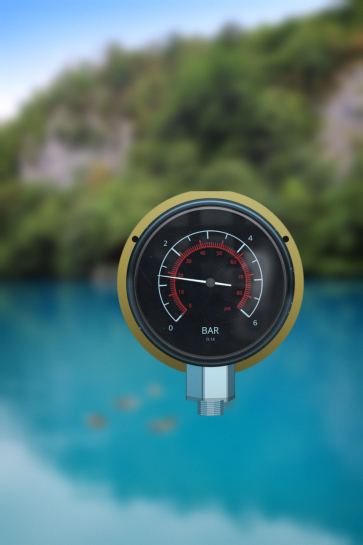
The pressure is 1.25
